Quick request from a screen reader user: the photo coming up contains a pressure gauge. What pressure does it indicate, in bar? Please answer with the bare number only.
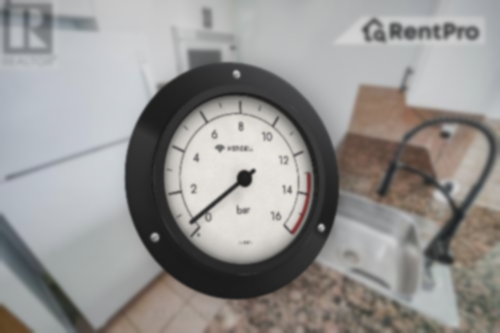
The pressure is 0.5
